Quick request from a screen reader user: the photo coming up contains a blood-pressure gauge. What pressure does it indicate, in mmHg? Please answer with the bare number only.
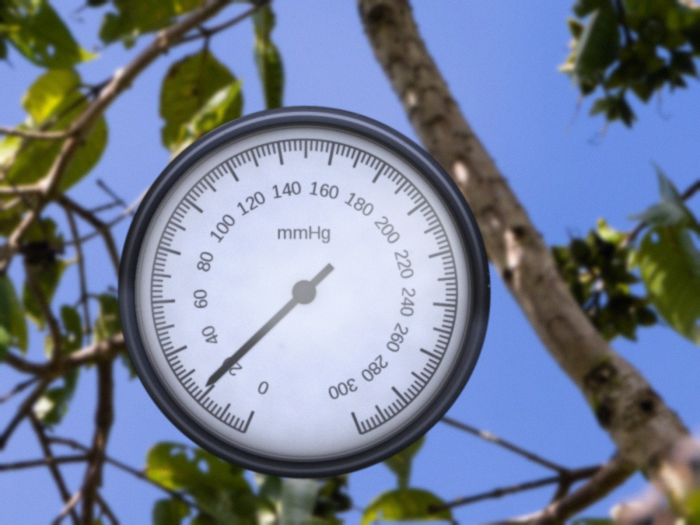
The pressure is 22
